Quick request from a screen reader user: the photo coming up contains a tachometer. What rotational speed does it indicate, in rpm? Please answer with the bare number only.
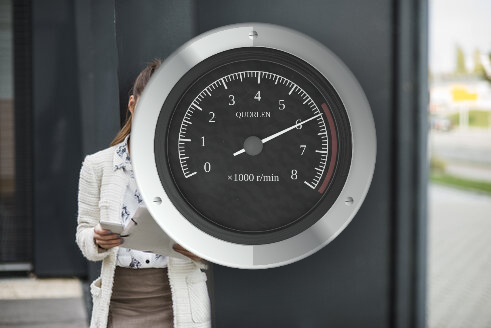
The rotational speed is 6000
